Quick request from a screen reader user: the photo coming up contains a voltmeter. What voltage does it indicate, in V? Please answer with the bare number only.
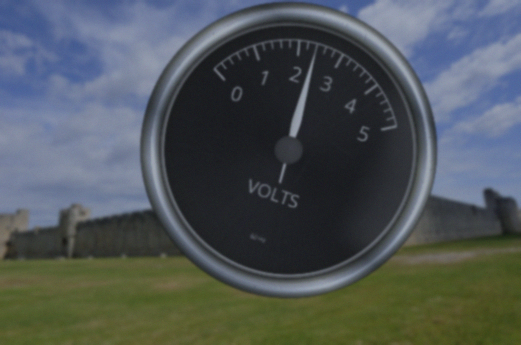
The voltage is 2.4
